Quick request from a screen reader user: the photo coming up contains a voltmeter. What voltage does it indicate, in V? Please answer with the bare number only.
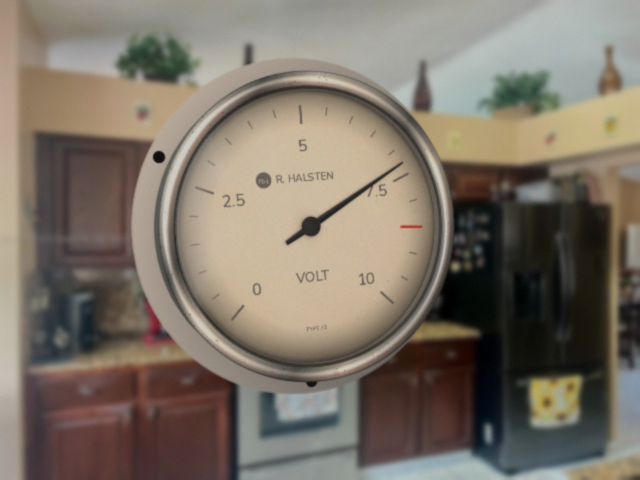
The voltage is 7.25
